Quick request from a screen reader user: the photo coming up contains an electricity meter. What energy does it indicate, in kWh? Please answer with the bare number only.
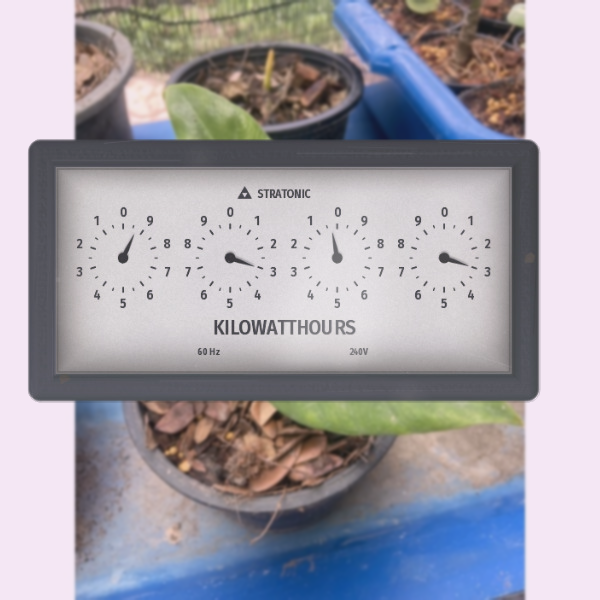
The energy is 9303
